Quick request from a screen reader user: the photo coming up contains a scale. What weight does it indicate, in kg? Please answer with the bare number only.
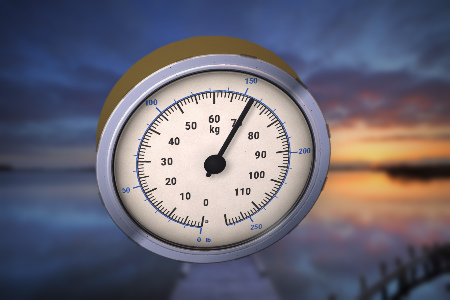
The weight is 70
